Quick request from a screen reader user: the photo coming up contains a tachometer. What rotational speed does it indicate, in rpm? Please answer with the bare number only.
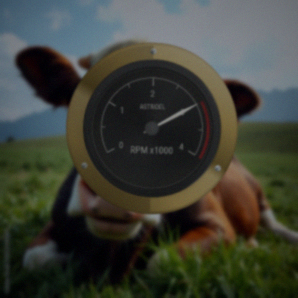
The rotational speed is 3000
